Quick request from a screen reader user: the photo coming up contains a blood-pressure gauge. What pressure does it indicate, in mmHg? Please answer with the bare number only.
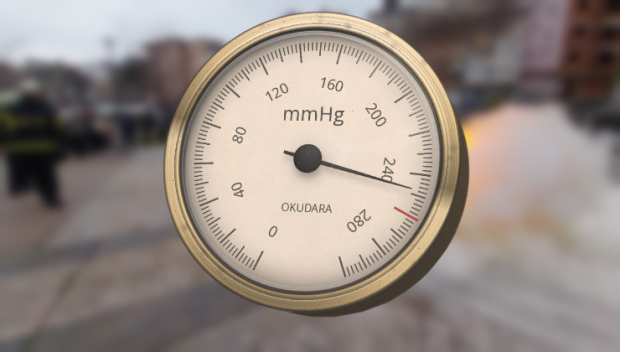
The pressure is 248
